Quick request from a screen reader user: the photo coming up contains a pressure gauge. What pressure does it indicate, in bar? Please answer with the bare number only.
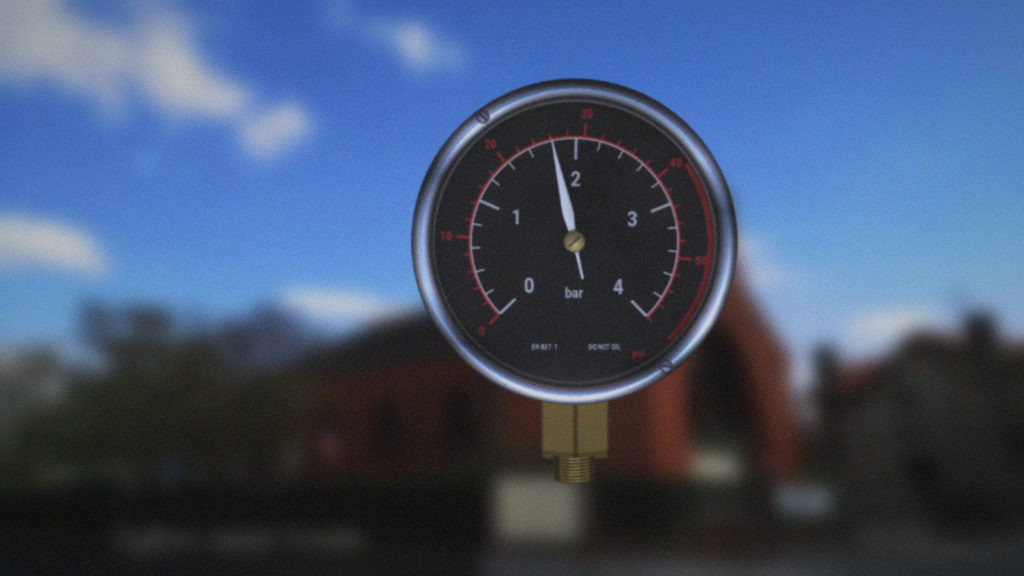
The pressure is 1.8
